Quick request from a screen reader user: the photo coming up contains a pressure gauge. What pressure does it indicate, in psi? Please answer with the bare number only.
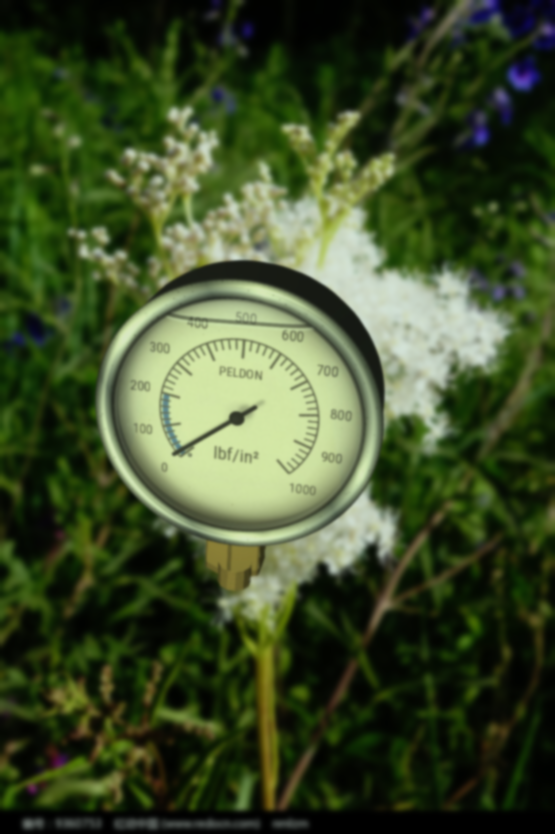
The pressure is 20
